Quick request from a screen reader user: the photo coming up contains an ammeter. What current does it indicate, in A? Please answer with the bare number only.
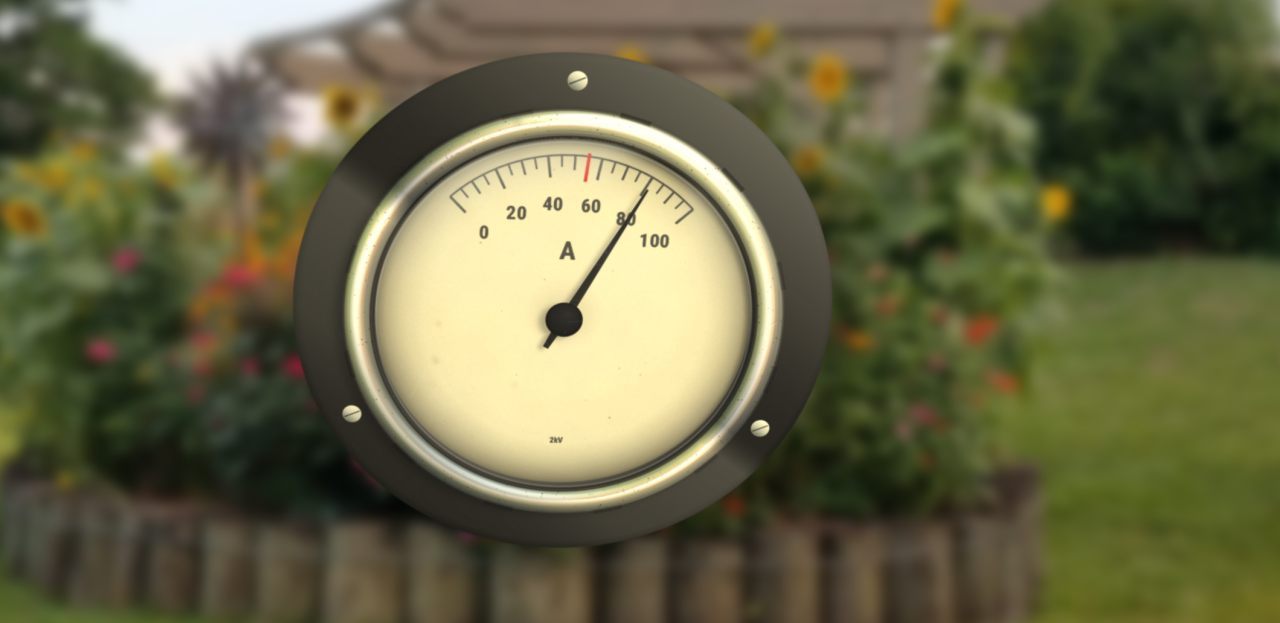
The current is 80
